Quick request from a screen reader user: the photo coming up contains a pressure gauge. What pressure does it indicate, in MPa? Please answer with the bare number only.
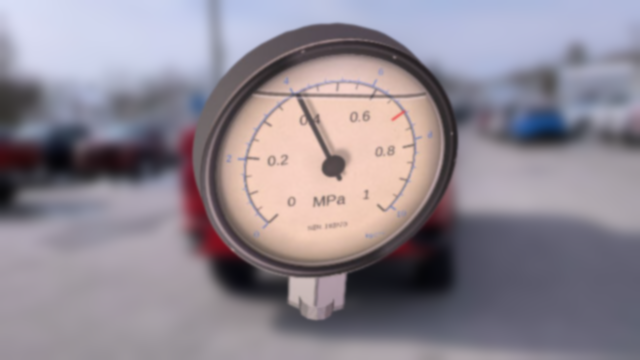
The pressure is 0.4
